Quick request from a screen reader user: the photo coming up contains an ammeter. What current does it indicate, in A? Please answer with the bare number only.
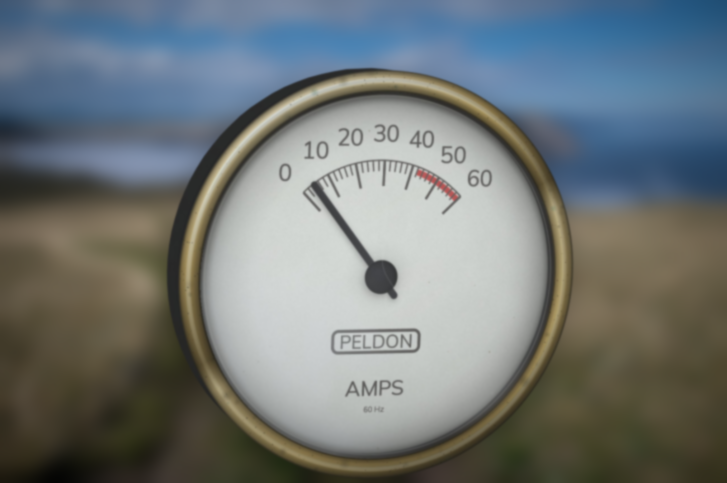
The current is 4
